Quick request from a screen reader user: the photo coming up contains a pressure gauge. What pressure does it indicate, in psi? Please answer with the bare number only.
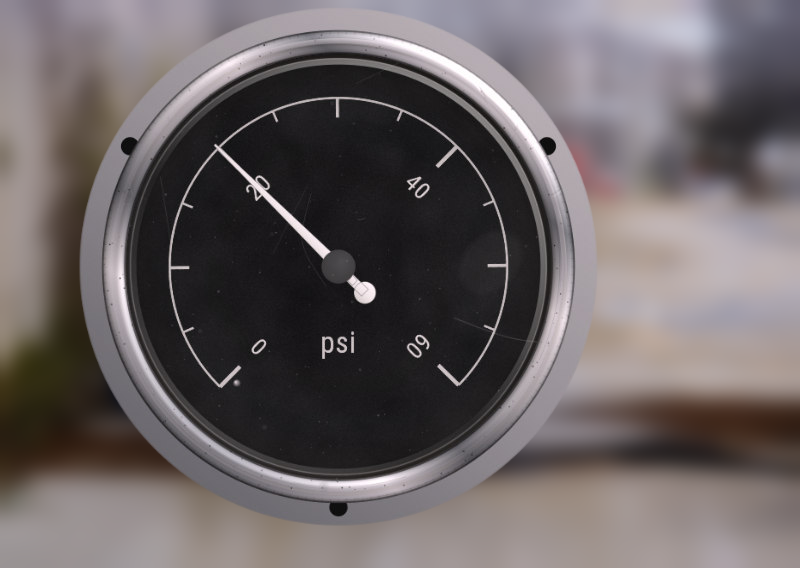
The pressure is 20
